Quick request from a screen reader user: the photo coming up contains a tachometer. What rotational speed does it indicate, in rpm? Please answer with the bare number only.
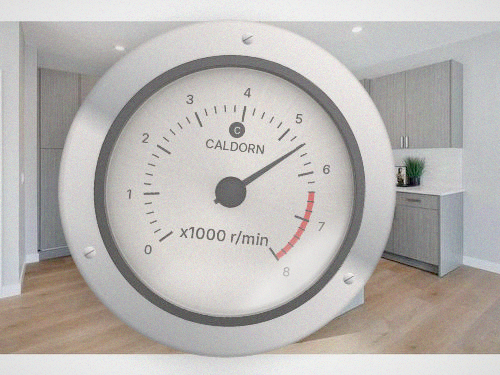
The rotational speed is 5400
